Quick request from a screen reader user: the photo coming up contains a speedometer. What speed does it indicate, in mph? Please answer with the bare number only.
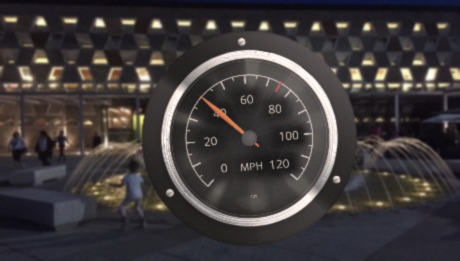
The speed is 40
